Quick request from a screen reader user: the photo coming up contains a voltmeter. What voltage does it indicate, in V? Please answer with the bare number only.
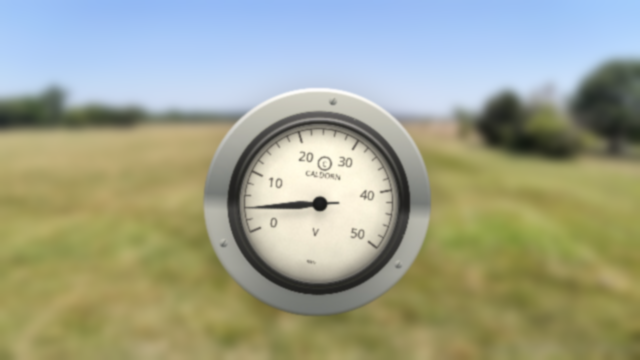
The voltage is 4
